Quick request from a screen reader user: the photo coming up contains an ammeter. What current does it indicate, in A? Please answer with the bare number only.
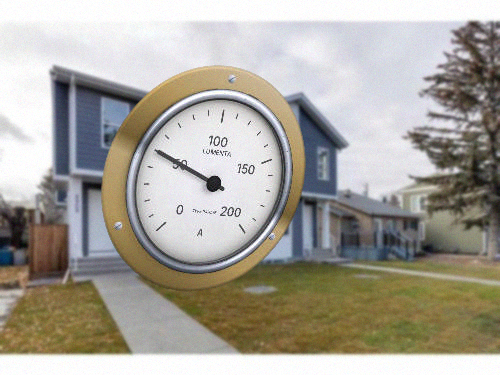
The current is 50
